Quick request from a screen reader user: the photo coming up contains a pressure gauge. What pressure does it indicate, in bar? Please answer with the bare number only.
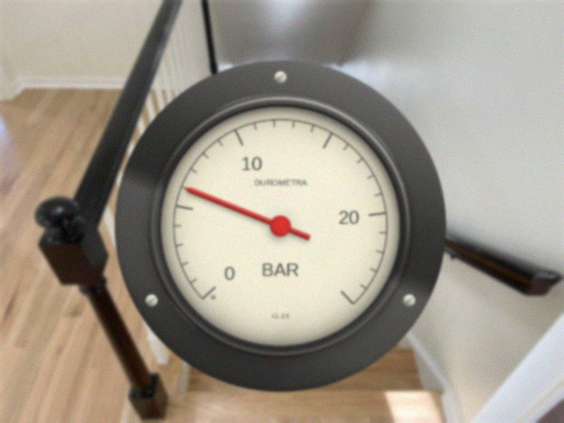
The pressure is 6
